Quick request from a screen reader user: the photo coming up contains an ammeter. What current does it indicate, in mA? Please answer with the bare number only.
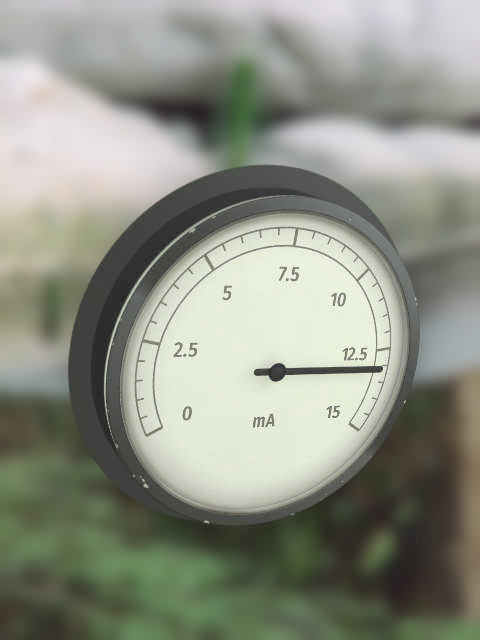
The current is 13
